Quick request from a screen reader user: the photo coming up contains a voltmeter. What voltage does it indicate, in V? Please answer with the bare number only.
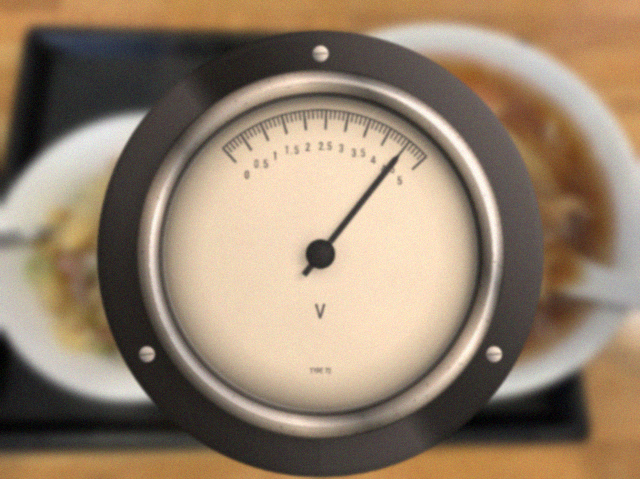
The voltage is 4.5
